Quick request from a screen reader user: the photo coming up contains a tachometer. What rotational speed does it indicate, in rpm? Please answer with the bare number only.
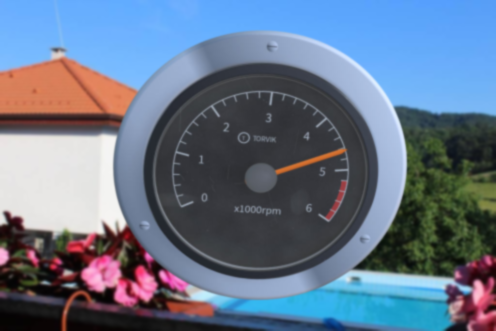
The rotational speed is 4600
